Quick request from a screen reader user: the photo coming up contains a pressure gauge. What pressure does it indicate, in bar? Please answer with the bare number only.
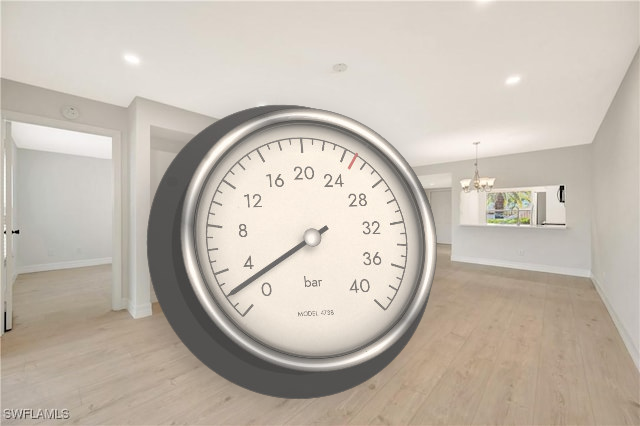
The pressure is 2
